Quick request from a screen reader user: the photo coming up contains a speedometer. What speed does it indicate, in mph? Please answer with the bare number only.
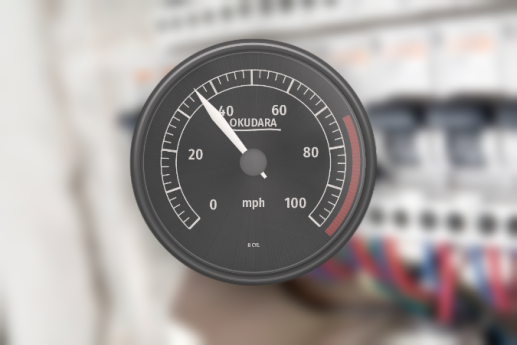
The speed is 36
